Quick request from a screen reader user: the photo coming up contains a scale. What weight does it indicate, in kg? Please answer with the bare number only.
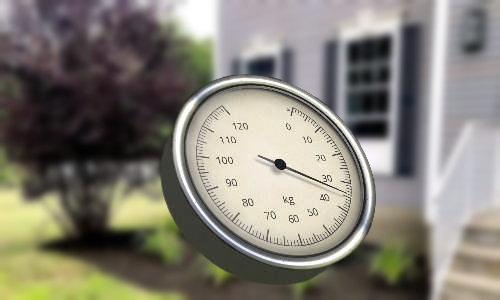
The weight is 35
